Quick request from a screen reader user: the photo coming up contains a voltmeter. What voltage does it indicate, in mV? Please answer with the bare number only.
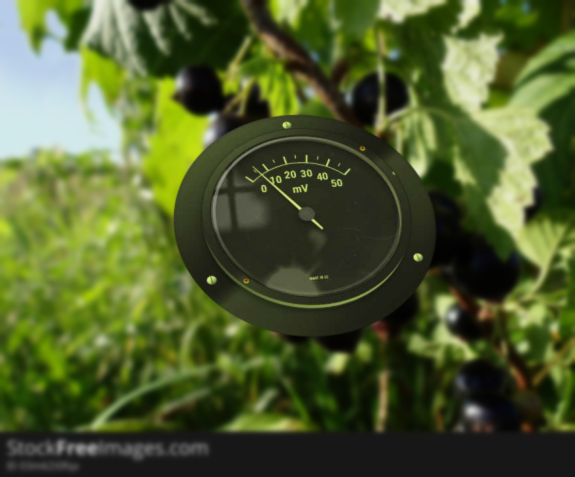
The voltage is 5
